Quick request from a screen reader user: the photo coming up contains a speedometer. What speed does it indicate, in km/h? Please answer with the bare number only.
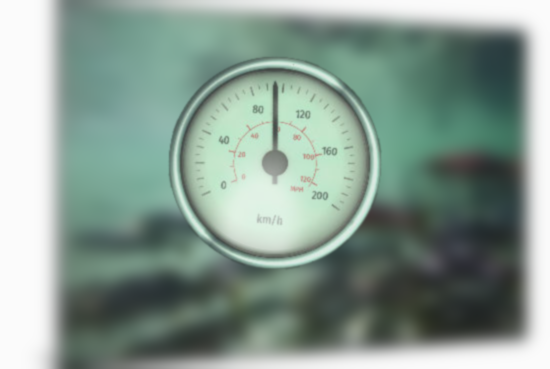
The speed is 95
